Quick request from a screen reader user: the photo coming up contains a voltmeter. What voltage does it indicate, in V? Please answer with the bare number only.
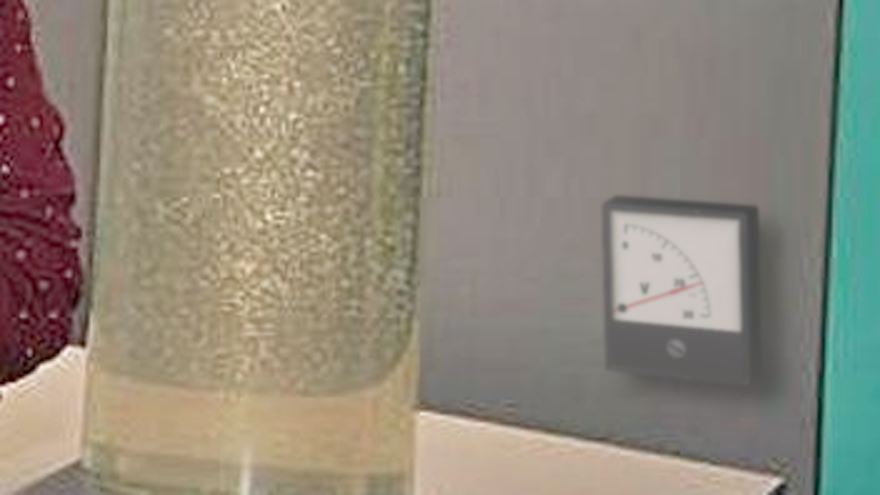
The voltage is 22
